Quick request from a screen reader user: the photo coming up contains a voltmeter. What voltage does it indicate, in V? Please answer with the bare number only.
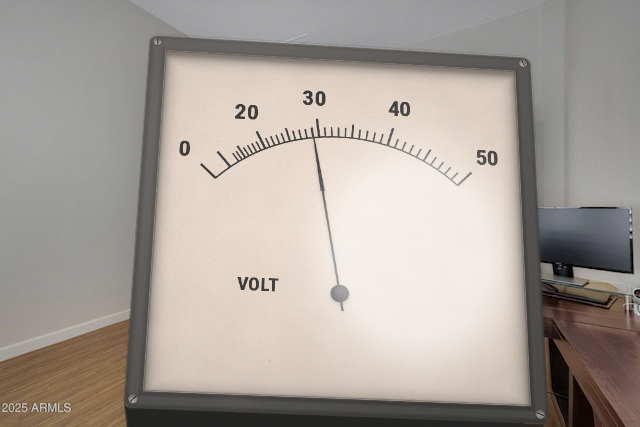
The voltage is 29
